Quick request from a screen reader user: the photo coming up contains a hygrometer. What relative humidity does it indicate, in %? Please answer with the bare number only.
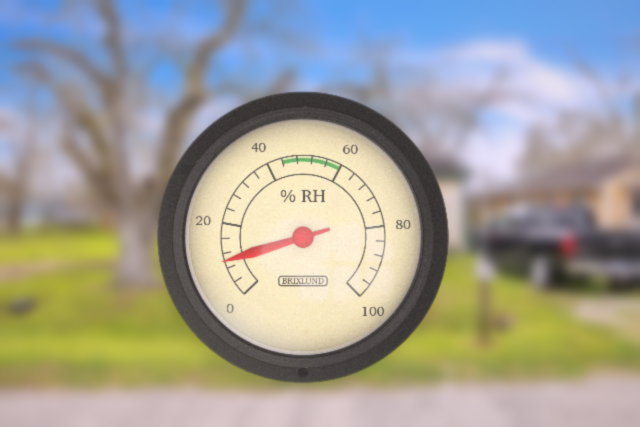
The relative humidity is 10
